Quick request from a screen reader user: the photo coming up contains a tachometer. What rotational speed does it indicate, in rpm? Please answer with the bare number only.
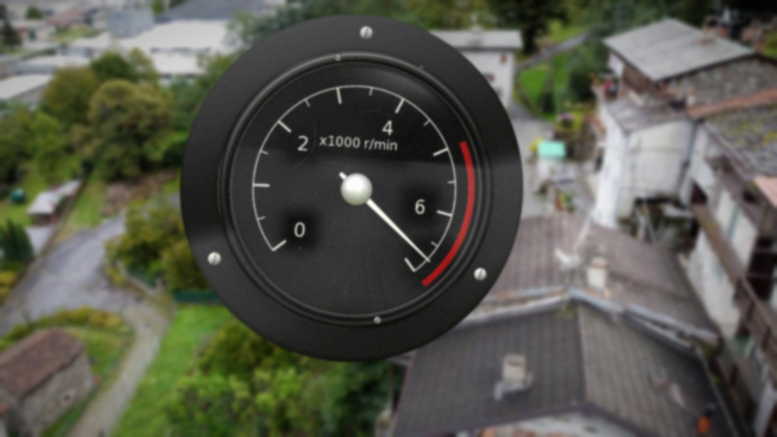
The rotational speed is 6750
